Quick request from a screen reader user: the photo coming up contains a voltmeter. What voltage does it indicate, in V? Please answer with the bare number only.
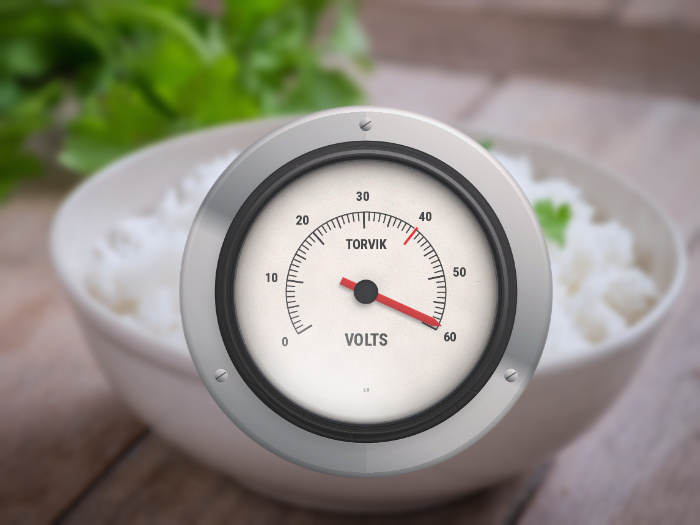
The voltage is 59
